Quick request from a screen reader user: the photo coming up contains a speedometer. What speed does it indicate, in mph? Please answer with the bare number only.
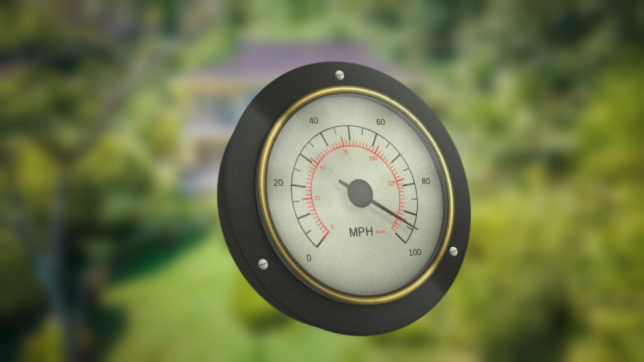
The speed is 95
